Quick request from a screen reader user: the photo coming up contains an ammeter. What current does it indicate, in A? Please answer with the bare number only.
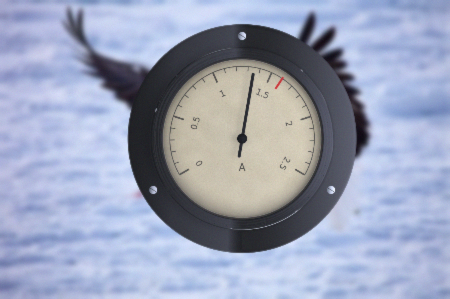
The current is 1.35
